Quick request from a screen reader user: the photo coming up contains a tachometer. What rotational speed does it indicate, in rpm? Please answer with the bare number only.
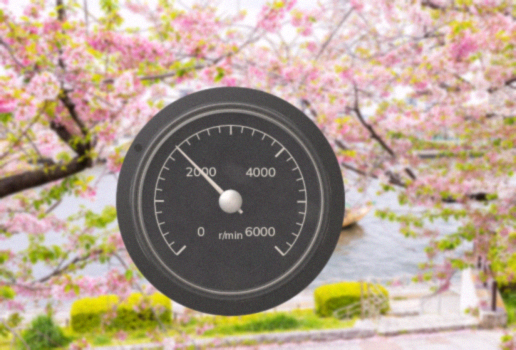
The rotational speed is 2000
